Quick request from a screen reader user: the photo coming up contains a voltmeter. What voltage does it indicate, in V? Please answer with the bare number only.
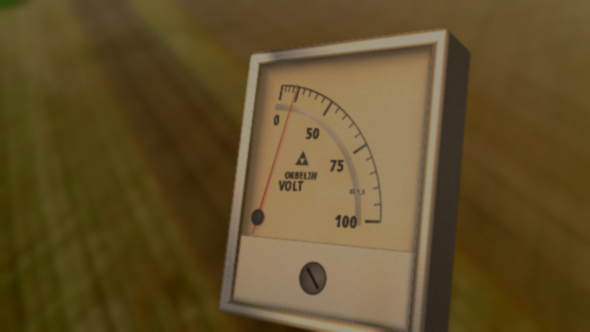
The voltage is 25
